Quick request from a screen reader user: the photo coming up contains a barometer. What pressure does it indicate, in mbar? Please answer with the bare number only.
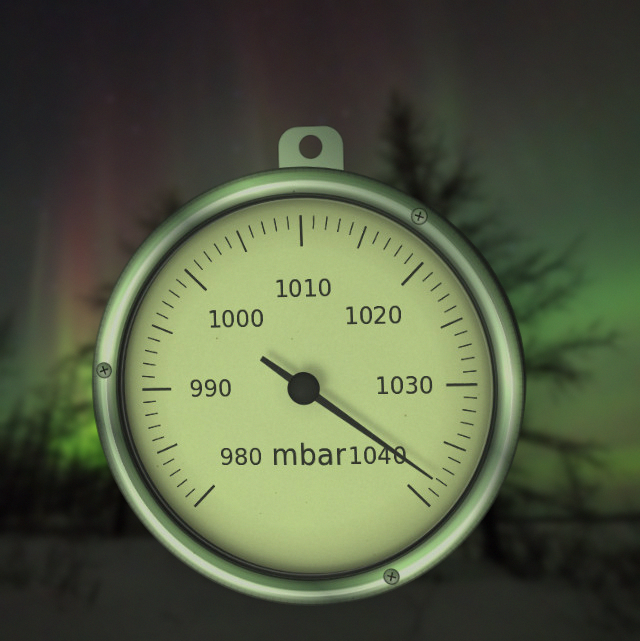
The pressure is 1038
